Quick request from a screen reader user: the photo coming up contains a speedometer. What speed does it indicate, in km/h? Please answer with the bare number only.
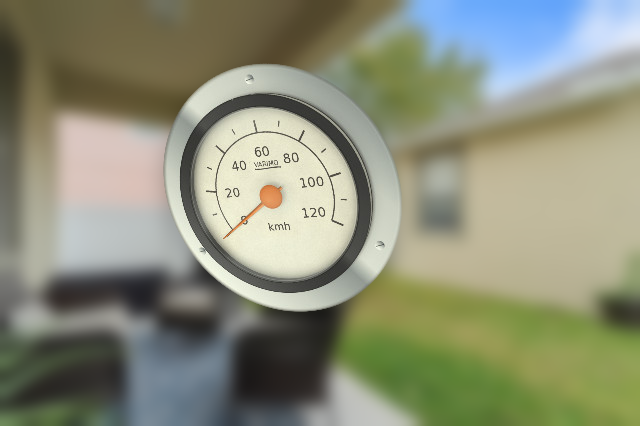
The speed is 0
